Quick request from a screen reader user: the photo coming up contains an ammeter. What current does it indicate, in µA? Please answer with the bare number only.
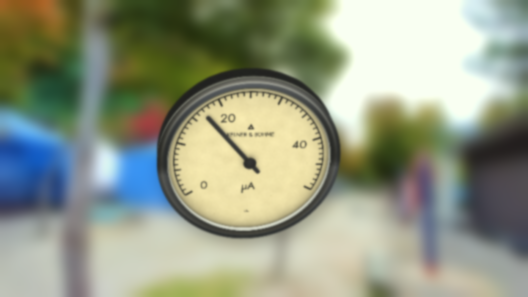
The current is 17
